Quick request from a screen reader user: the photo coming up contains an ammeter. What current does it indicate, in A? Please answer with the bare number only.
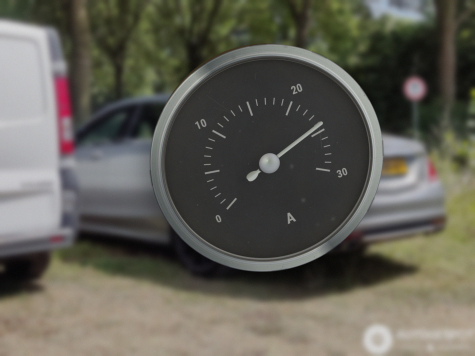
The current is 24
